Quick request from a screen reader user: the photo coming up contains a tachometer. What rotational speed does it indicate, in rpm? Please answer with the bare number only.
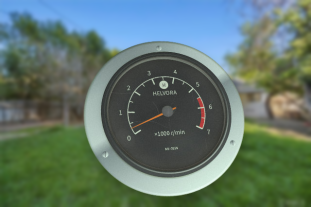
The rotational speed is 250
